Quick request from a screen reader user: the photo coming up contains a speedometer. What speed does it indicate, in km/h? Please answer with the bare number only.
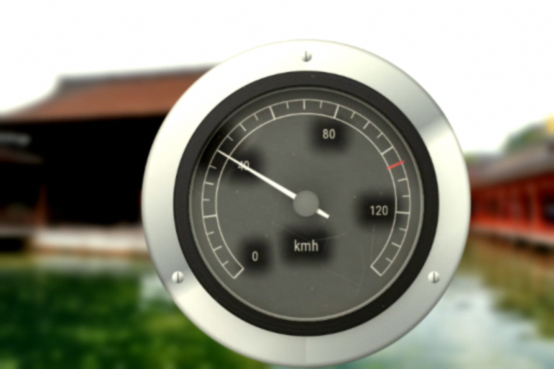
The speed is 40
